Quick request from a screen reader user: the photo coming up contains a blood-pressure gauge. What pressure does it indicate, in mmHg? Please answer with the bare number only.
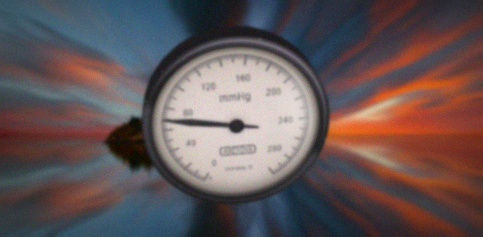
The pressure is 70
